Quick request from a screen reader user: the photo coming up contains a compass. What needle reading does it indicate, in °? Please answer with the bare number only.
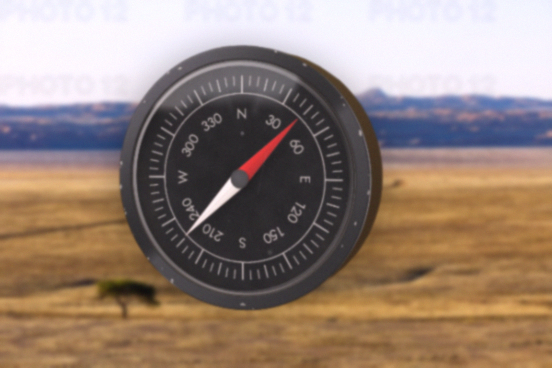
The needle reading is 45
